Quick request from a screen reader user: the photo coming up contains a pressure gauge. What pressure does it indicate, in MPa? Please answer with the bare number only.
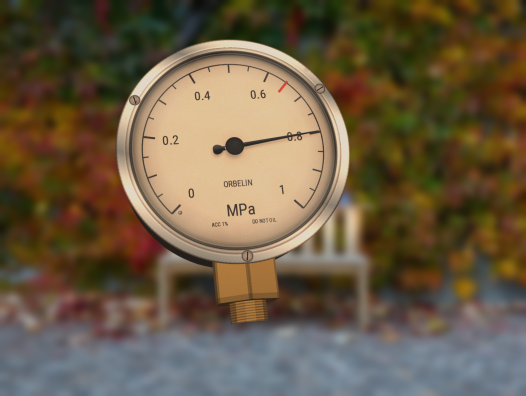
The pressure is 0.8
